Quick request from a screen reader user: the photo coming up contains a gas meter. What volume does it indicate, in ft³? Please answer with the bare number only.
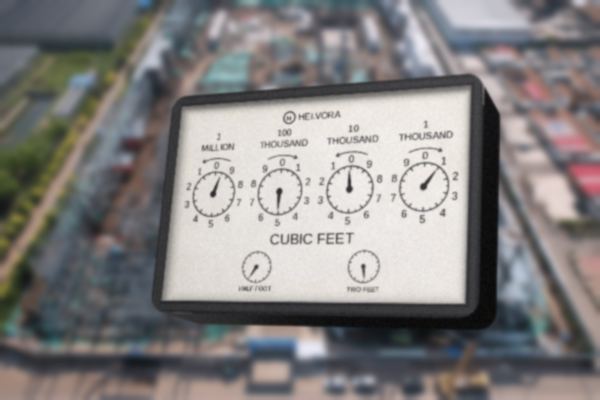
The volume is 950100
